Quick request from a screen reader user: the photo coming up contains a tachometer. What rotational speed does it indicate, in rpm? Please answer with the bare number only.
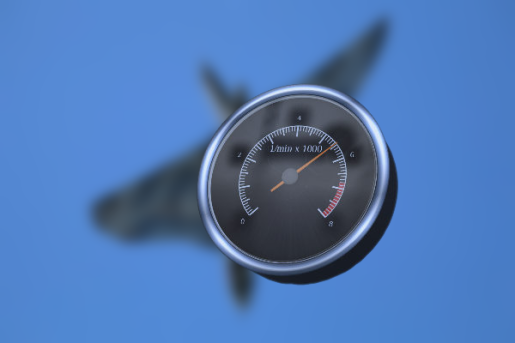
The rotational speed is 5500
